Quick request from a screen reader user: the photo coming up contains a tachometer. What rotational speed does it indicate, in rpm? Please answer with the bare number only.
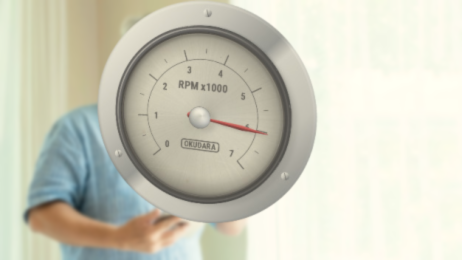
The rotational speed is 6000
